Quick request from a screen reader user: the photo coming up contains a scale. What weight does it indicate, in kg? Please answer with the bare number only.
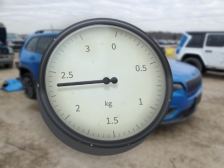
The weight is 2.35
